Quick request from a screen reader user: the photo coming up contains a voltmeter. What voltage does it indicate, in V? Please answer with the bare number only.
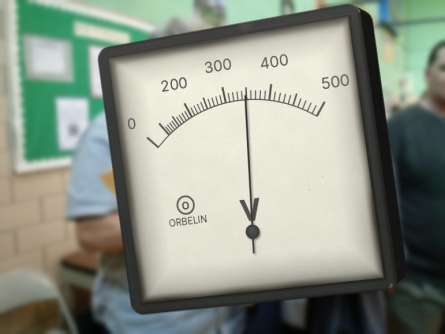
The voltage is 350
